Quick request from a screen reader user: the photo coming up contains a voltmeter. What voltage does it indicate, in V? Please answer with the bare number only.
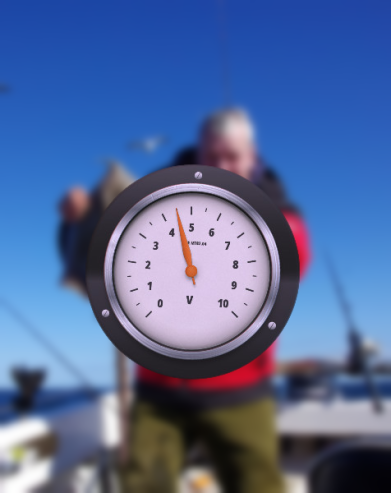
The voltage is 4.5
